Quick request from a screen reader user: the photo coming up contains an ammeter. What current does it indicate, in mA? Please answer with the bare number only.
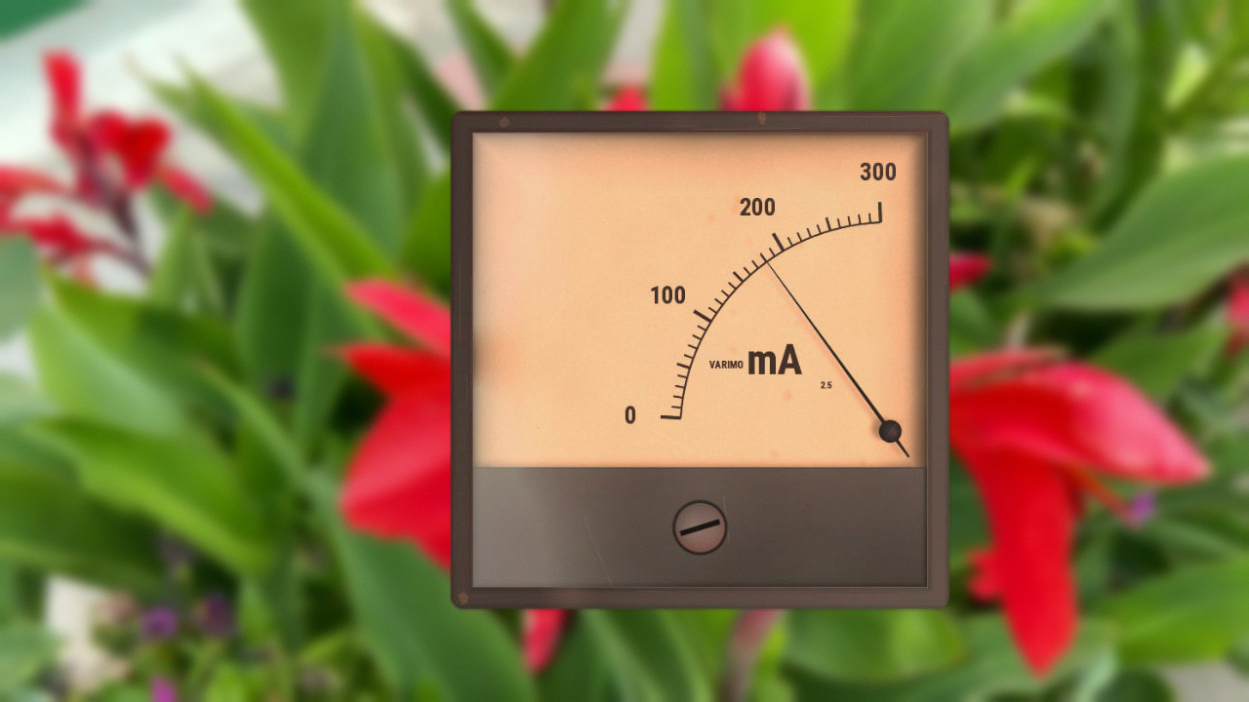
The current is 180
